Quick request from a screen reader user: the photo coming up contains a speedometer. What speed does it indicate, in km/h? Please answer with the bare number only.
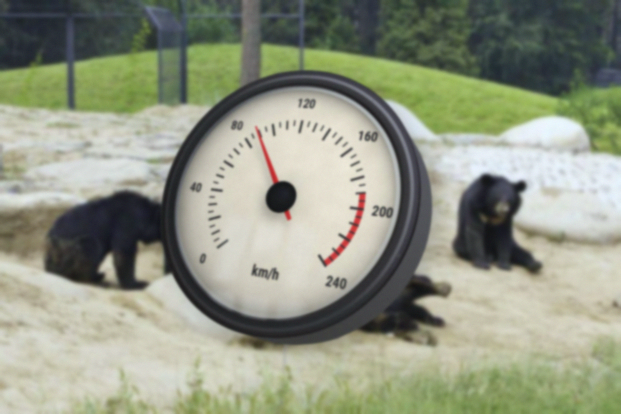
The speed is 90
